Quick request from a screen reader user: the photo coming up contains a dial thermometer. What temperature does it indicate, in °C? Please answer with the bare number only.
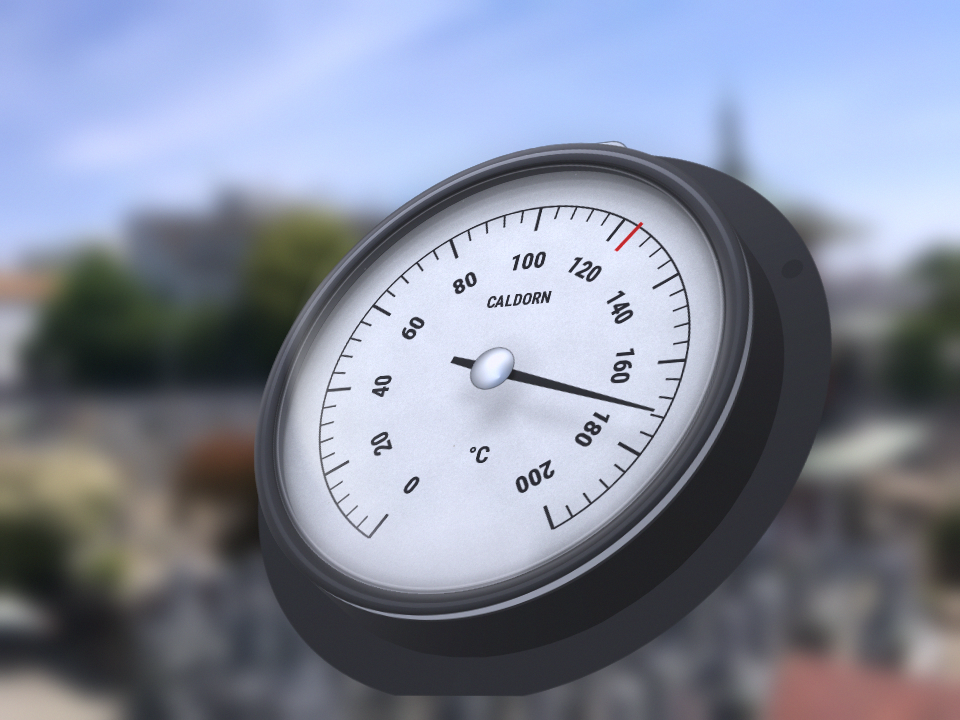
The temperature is 172
